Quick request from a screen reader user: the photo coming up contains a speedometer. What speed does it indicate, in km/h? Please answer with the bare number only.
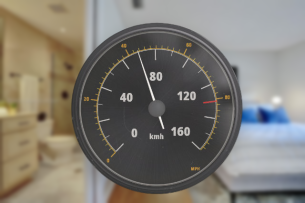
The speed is 70
